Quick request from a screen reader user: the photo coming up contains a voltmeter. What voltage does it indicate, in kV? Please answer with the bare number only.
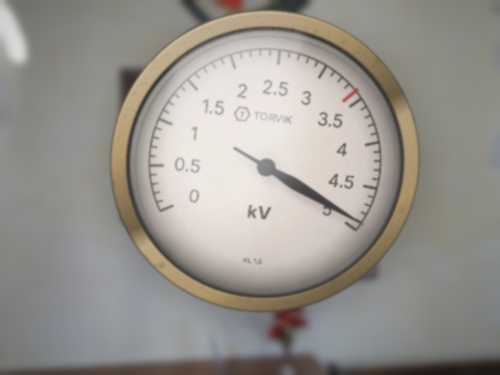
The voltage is 4.9
